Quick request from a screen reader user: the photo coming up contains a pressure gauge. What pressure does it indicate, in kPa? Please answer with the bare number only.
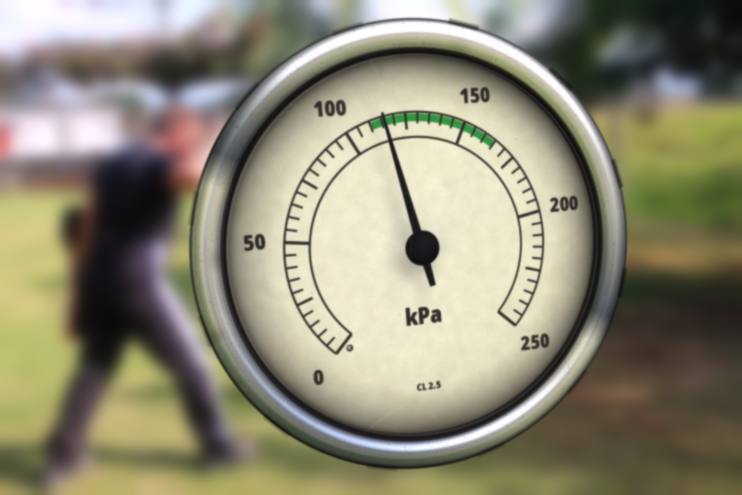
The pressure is 115
